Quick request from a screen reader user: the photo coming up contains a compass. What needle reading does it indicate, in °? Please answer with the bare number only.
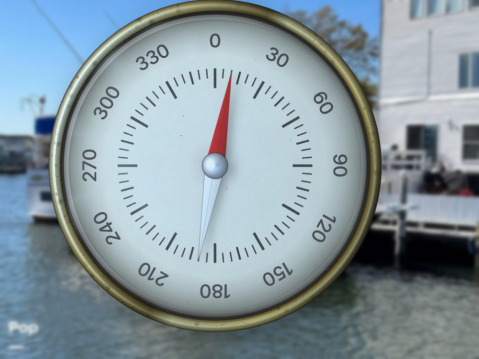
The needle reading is 10
